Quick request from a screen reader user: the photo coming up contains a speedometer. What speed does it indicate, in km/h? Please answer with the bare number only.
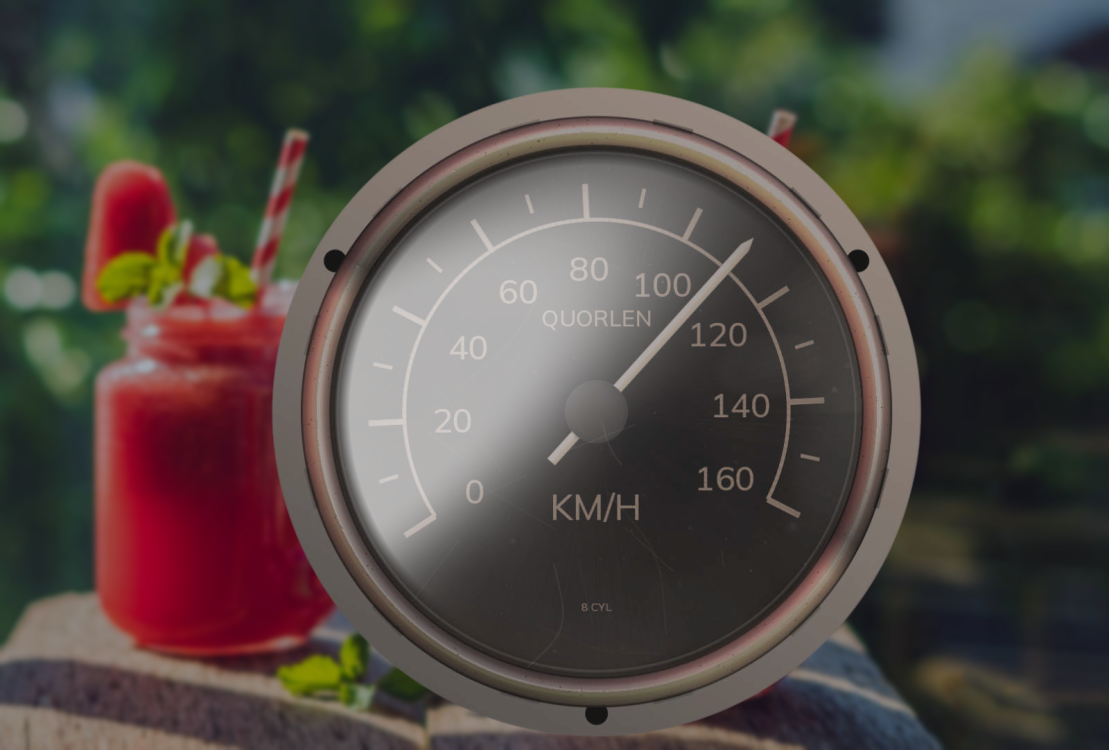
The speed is 110
